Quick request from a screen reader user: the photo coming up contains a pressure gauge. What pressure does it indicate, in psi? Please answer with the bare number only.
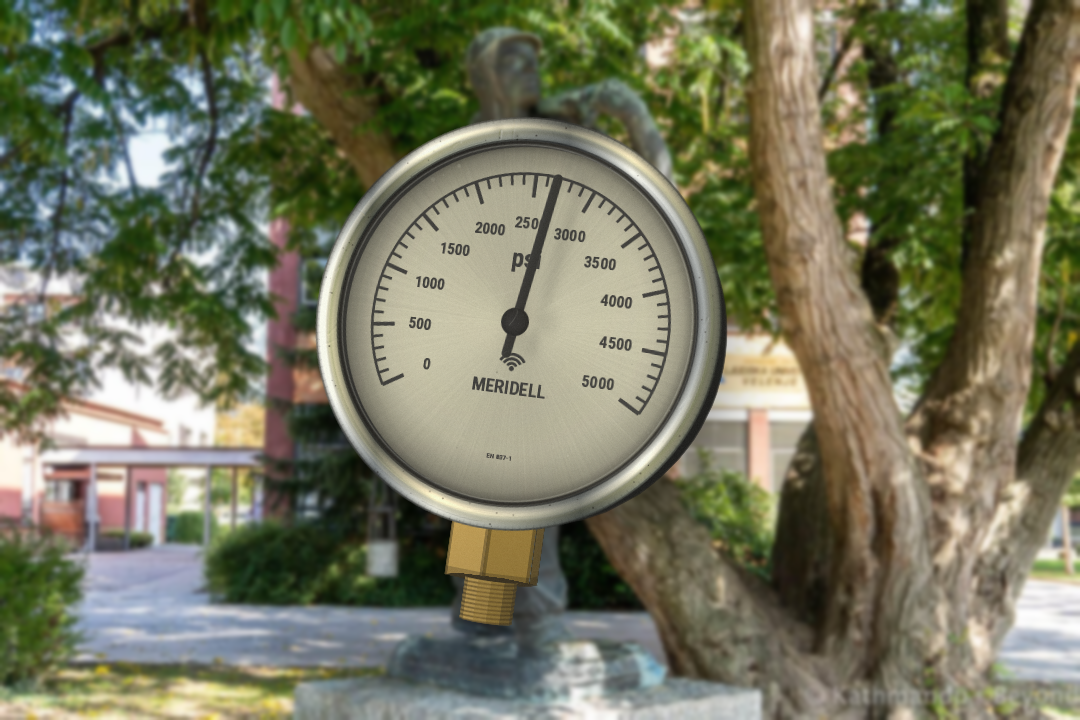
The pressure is 2700
